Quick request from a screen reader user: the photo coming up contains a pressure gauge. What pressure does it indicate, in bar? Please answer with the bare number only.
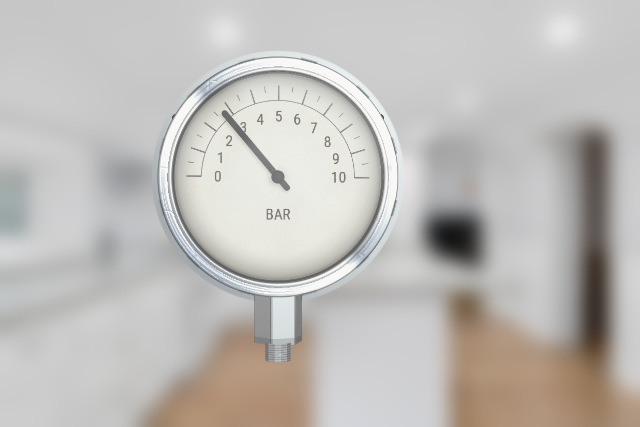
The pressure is 2.75
